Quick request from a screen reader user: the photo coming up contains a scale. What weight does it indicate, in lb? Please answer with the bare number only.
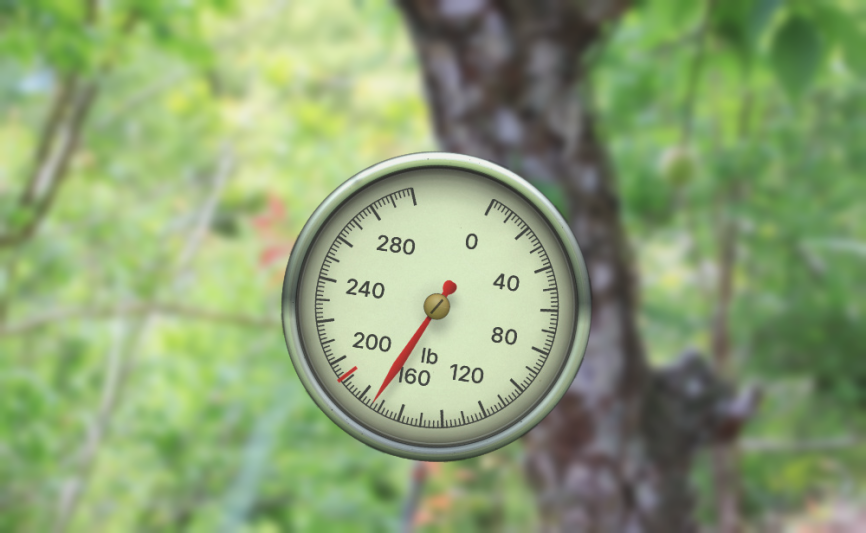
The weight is 174
